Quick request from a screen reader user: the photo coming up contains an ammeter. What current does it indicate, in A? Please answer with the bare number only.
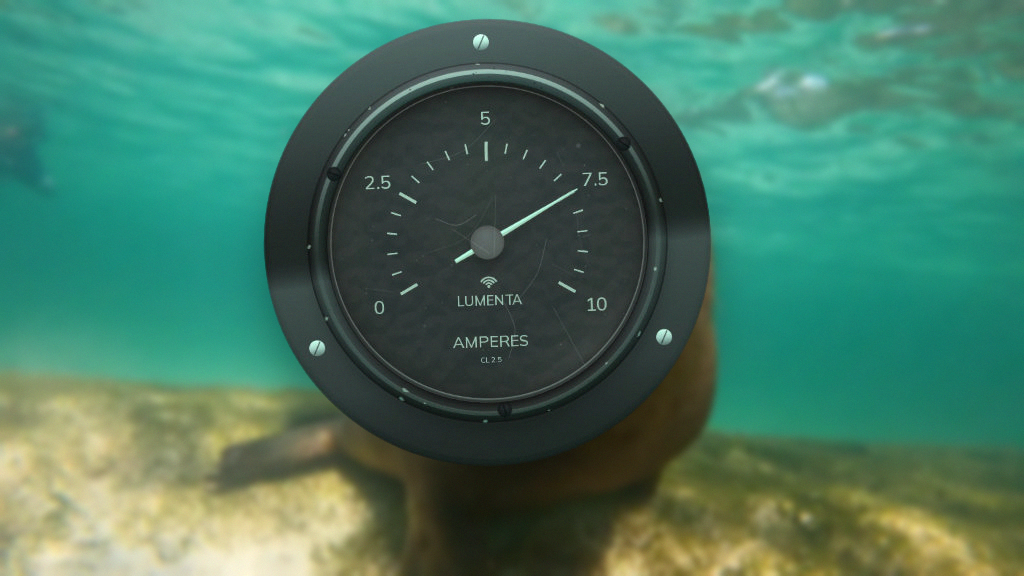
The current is 7.5
